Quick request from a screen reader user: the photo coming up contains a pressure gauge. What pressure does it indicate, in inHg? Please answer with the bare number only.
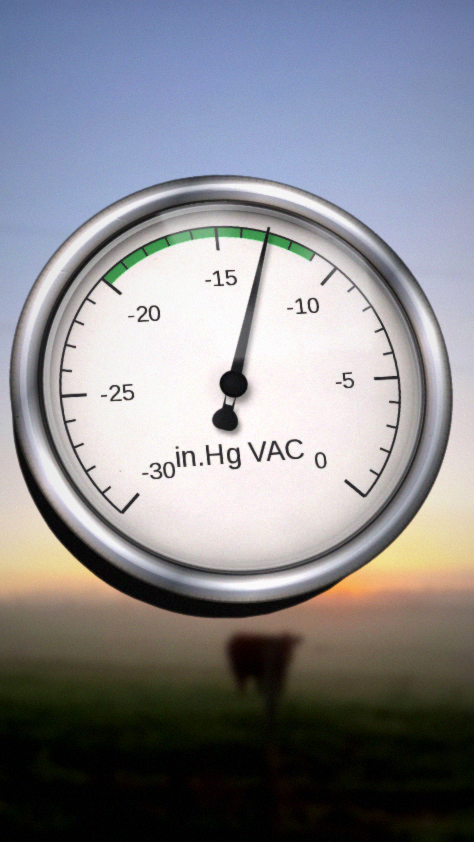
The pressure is -13
